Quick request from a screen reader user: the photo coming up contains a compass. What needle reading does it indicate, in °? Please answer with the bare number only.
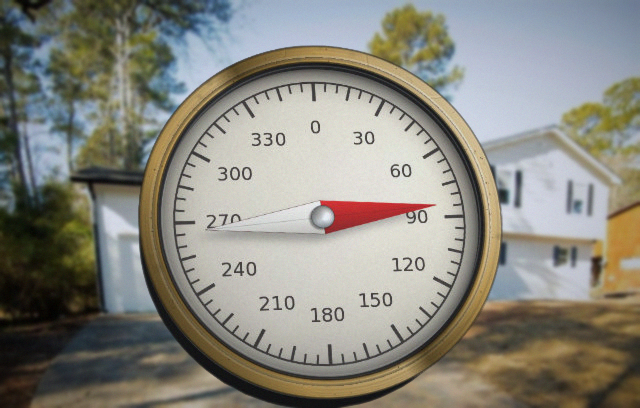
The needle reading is 85
